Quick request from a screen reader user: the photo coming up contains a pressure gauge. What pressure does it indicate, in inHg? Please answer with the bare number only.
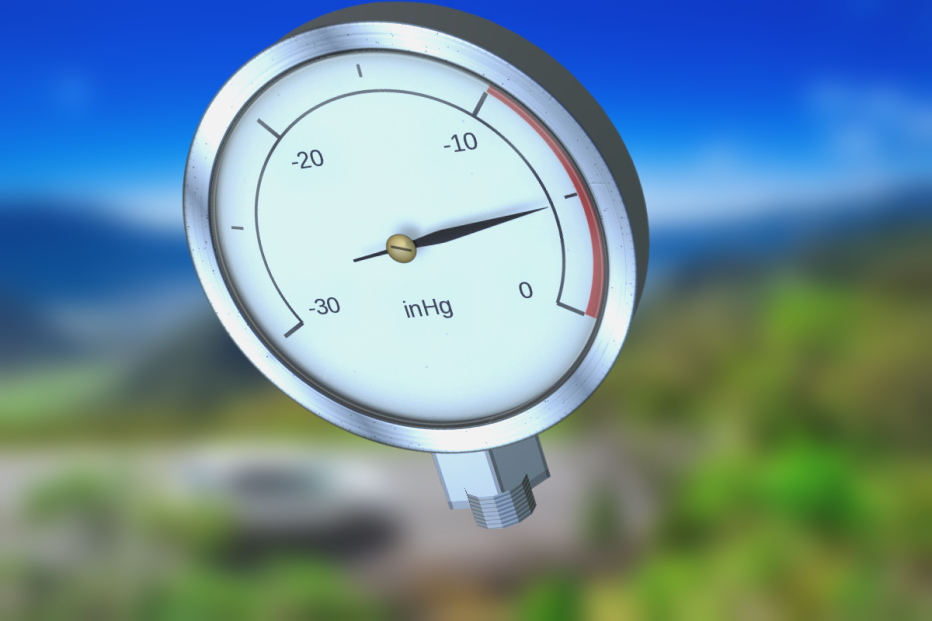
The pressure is -5
